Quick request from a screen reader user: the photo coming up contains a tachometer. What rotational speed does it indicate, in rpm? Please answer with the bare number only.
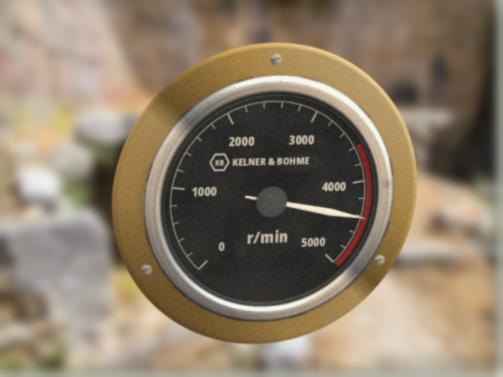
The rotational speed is 4400
